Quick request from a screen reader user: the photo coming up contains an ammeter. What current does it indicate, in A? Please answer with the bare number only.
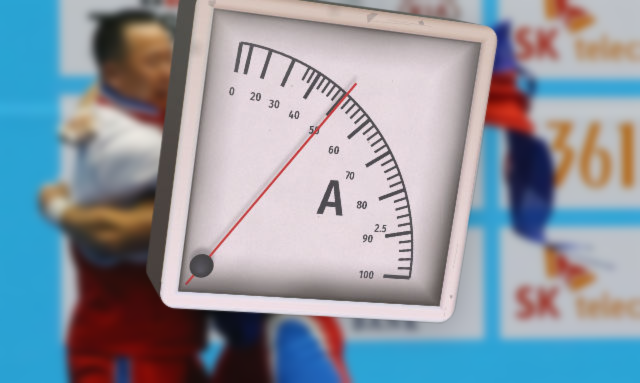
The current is 50
